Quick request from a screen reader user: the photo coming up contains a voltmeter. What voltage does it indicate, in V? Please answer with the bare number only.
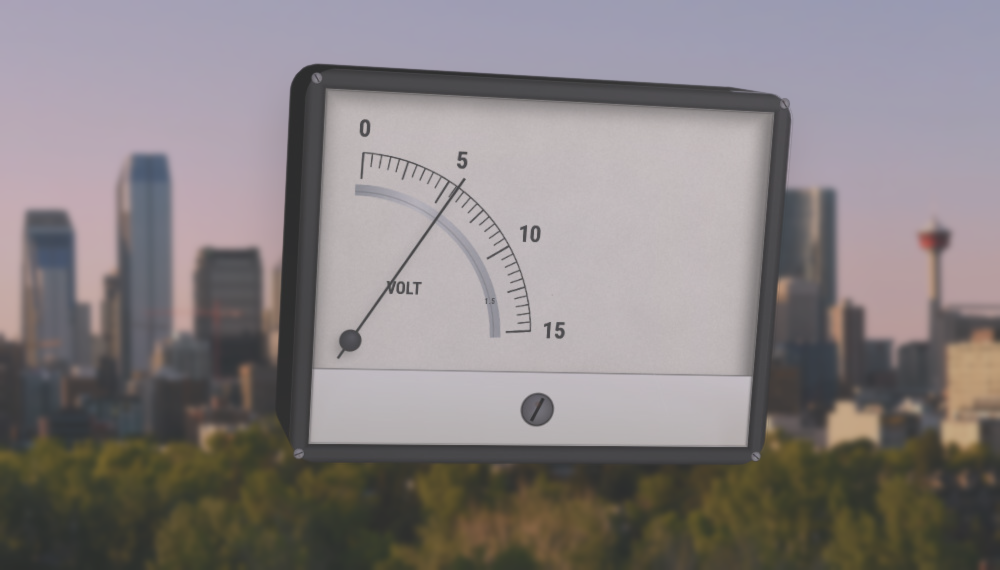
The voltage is 5.5
